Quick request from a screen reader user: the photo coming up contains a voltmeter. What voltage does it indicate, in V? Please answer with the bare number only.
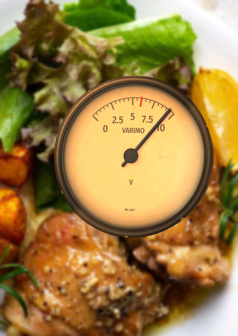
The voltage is 9.5
